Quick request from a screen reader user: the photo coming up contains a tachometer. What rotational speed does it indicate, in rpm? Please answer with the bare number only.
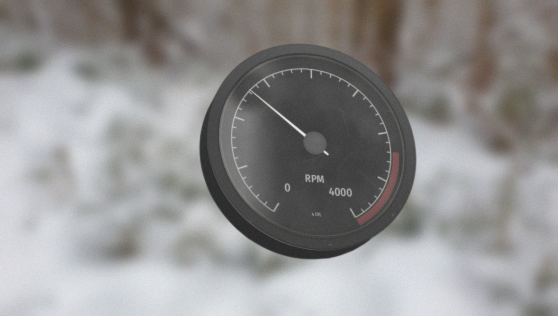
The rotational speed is 1300
